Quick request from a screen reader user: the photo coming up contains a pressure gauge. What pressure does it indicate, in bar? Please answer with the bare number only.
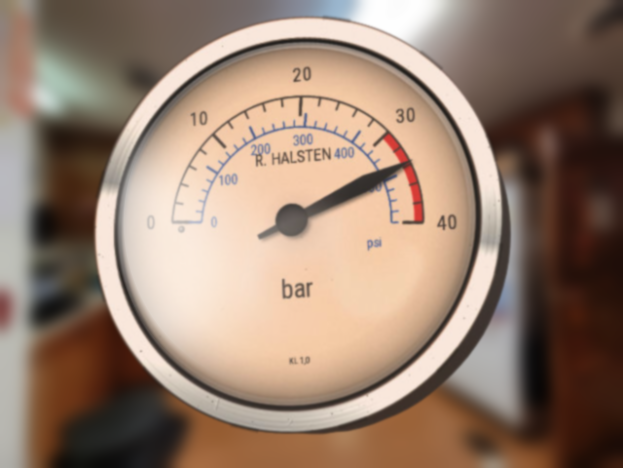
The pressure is 34
